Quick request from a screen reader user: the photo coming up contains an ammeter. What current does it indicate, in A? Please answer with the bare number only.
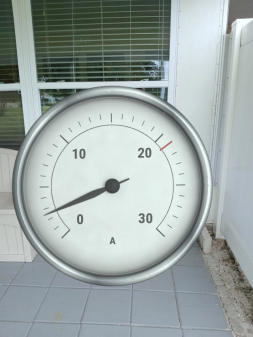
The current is 2.5
